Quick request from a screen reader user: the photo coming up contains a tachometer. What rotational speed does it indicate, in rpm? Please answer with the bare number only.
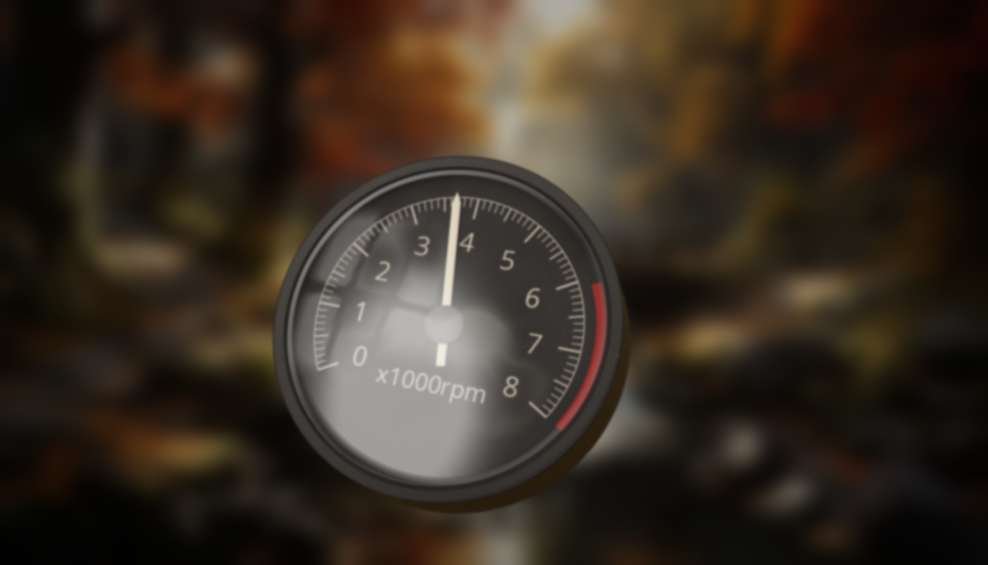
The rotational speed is 3700
